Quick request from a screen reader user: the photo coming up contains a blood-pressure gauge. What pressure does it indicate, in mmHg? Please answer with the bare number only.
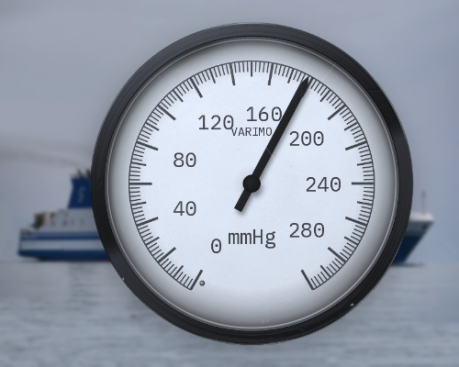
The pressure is 178
